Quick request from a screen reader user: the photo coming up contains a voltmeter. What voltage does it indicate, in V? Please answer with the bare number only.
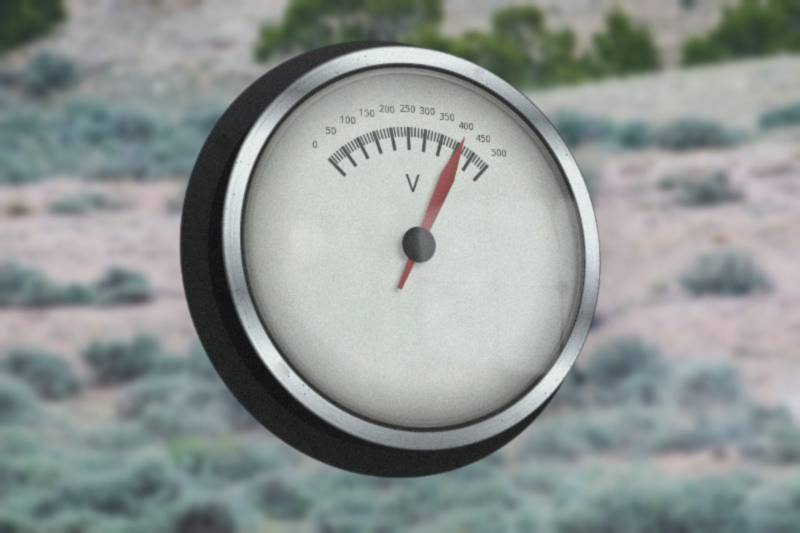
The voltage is 400
